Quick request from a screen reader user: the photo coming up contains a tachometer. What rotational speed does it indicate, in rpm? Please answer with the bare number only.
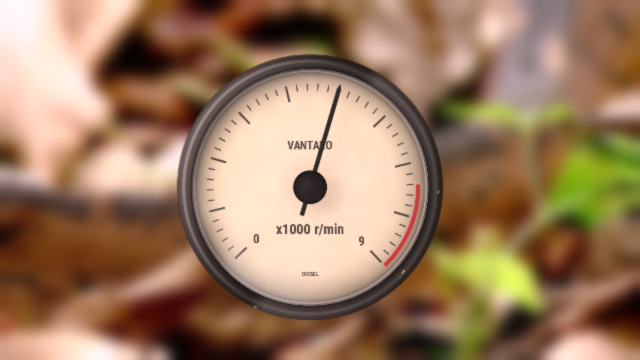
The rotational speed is 5000
